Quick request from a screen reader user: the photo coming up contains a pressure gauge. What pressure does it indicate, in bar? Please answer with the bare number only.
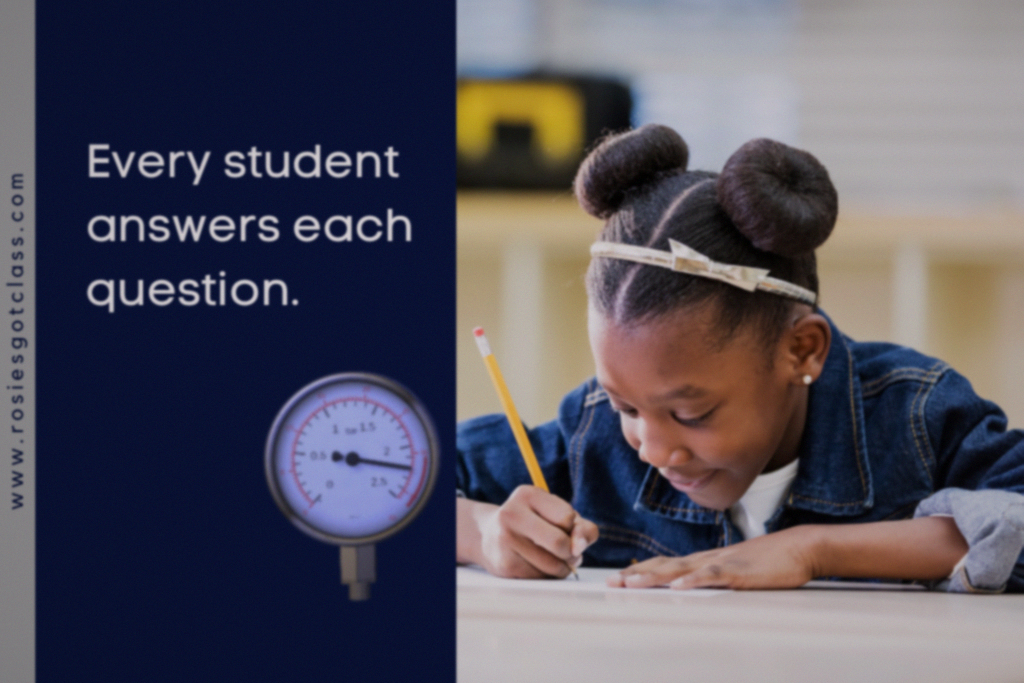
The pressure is 2.2
